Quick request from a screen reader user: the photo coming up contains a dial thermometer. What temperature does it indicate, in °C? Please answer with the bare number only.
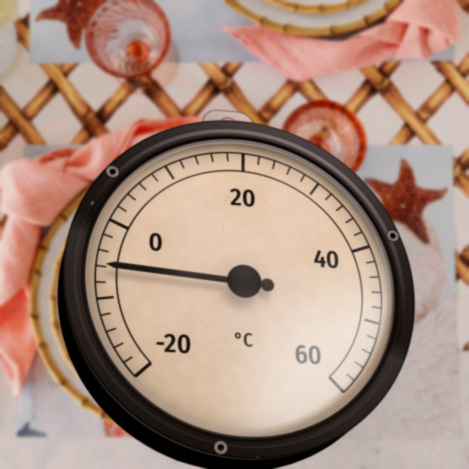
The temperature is -6
